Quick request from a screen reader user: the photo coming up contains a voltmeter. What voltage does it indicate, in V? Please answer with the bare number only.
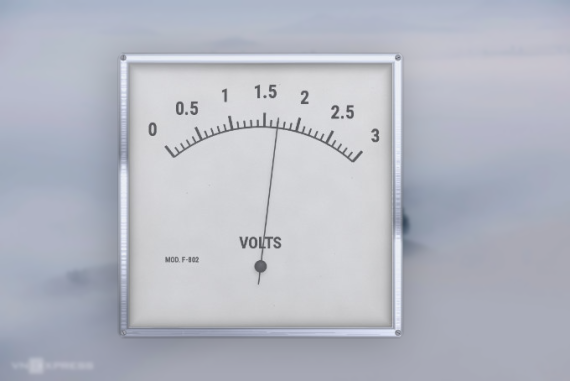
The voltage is 1.7
